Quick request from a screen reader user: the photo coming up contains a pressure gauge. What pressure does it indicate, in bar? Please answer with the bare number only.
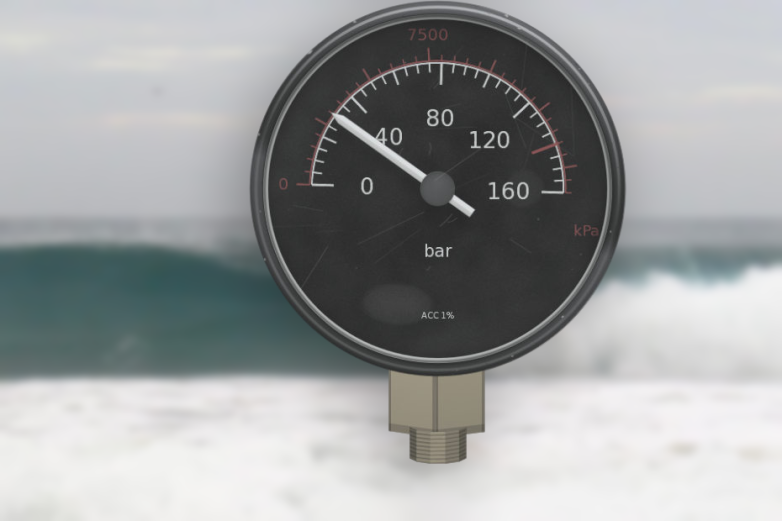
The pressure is 30
